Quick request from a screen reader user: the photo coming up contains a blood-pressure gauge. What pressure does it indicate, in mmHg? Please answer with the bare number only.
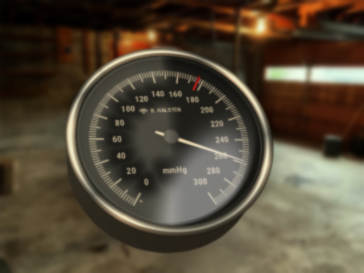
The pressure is 260
